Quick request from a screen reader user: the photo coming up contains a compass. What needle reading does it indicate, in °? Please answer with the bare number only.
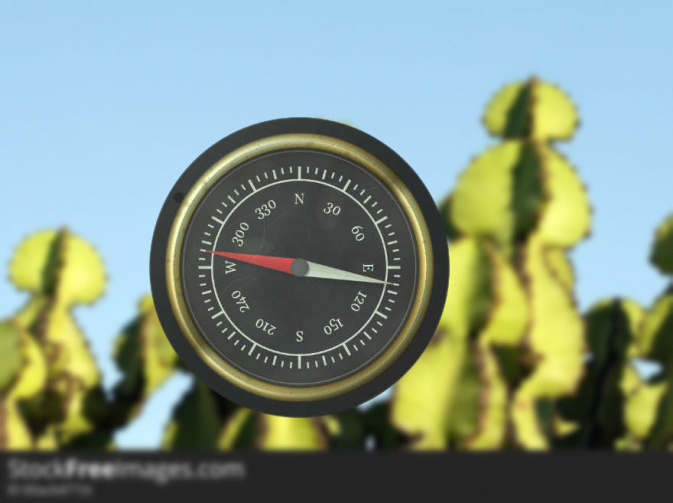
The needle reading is 280
